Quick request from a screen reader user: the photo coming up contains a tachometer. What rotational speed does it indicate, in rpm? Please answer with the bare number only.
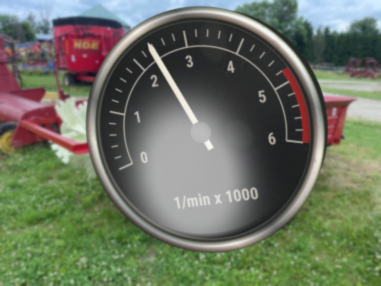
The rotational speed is 2400
